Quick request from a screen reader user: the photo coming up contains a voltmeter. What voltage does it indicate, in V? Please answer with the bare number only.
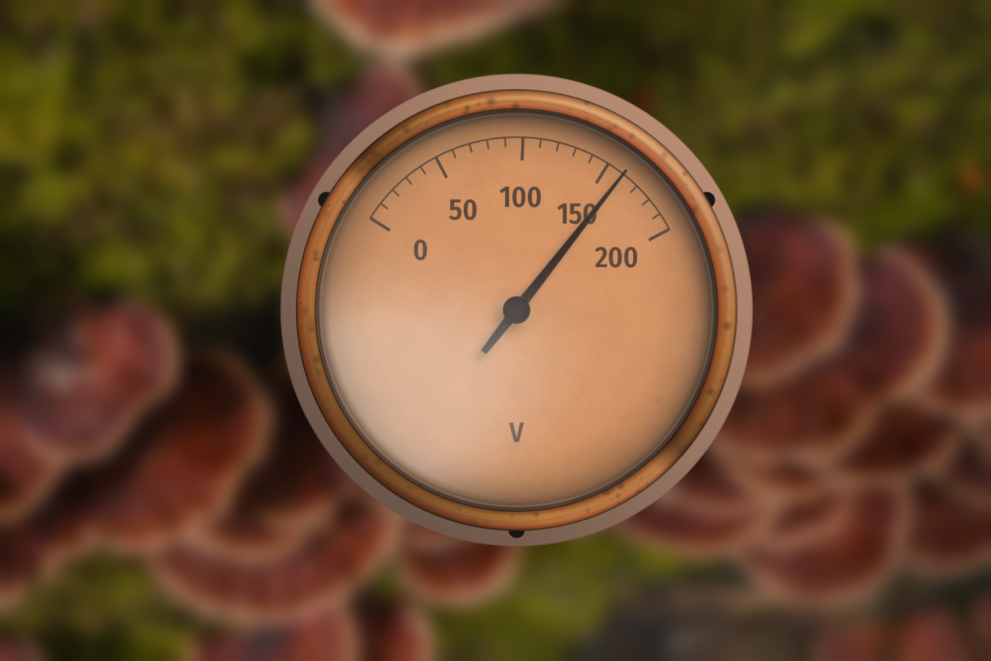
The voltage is 160
